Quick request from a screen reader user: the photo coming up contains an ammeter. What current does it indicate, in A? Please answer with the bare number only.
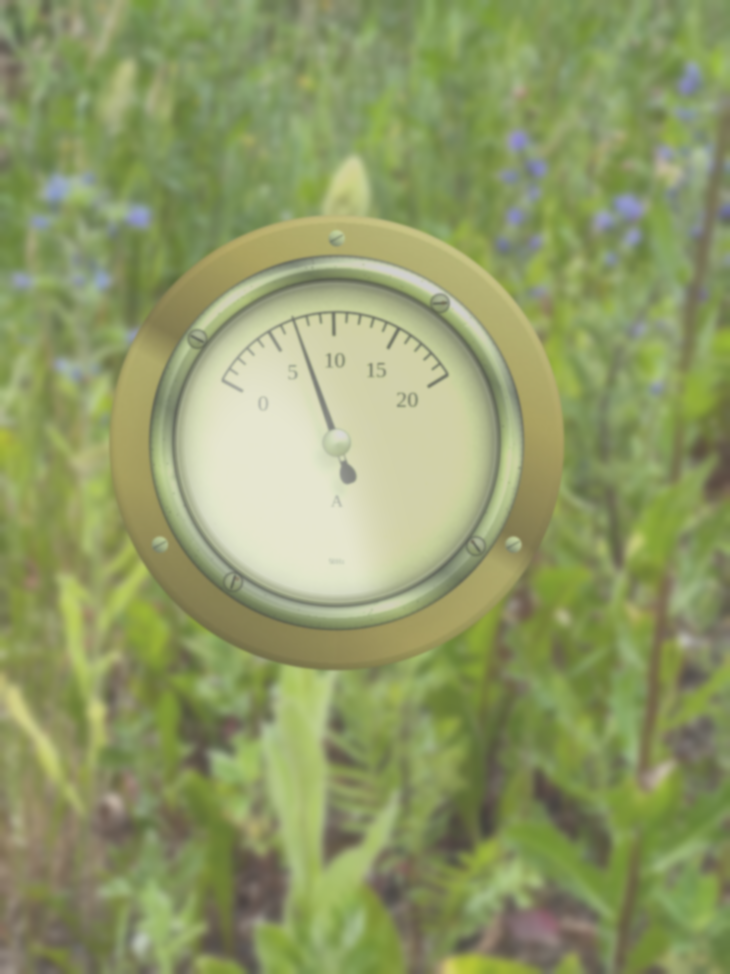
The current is 7
